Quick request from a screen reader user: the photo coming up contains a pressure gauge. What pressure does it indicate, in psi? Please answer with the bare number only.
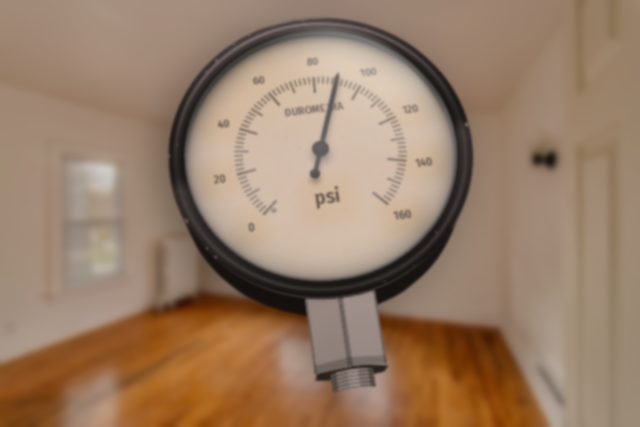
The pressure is 90
